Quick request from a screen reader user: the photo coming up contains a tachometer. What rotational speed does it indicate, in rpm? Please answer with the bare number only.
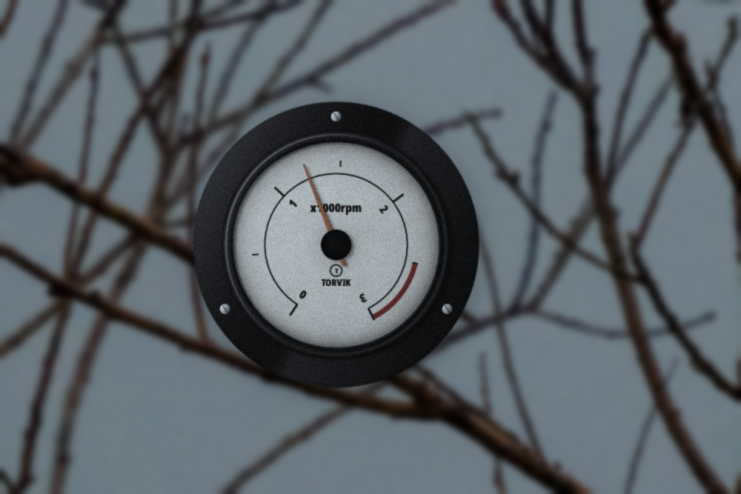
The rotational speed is 1250
